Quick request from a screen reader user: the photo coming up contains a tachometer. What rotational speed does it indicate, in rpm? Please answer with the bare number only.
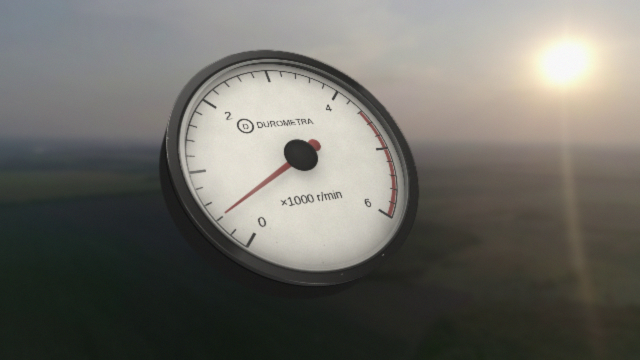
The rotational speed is 400
